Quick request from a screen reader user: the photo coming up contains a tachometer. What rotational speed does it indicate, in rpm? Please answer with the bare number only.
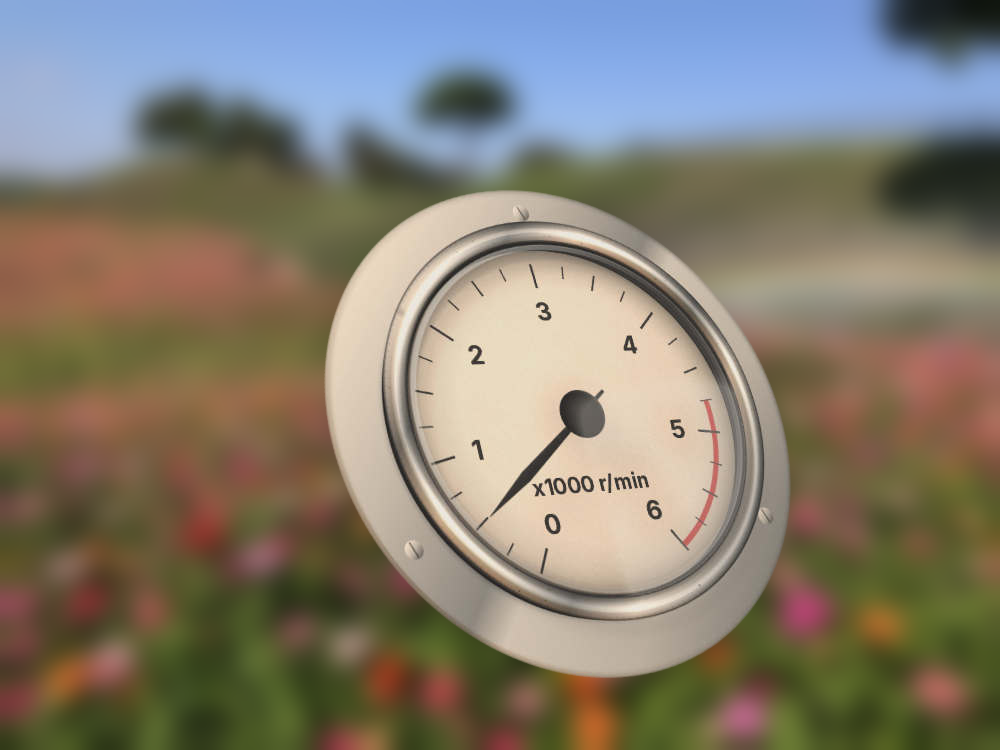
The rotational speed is 500
